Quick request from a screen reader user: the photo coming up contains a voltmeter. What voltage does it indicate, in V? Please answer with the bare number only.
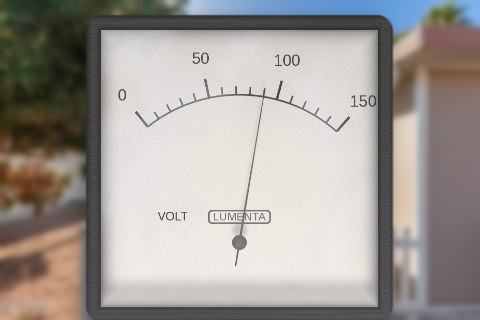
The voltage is 90
